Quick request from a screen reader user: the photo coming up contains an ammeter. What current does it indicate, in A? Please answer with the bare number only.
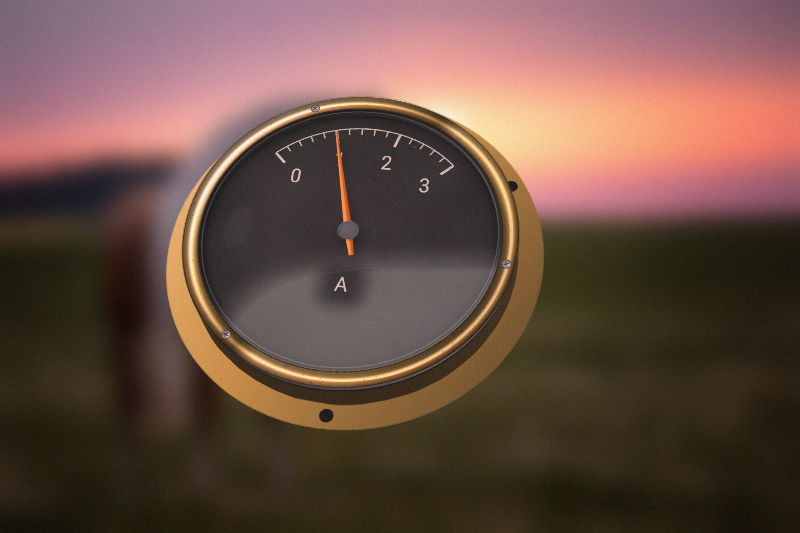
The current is 1
